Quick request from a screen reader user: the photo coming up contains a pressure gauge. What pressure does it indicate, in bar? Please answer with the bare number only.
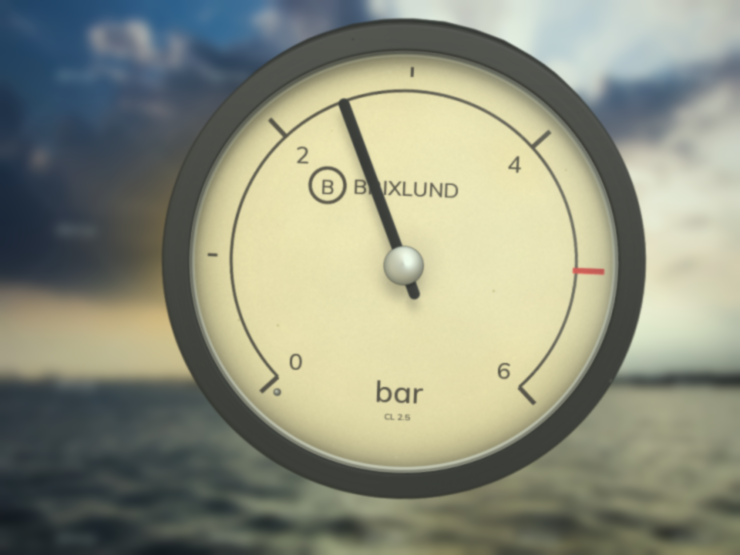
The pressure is 2.5
